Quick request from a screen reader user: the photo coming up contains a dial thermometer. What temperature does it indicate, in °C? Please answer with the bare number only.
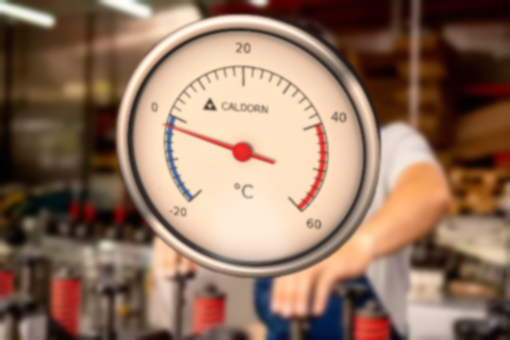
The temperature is -2
